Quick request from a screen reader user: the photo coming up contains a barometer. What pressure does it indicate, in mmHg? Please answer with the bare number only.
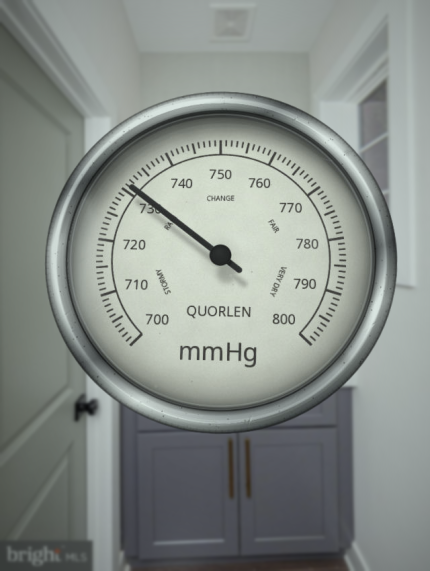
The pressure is 731
